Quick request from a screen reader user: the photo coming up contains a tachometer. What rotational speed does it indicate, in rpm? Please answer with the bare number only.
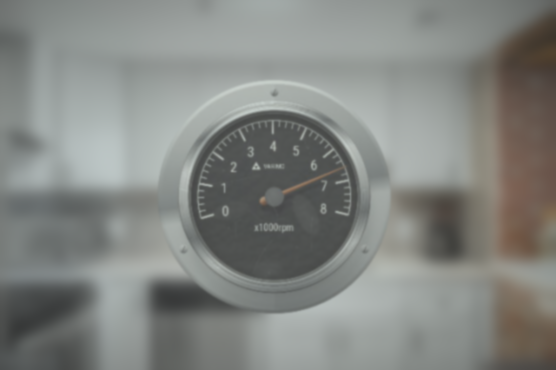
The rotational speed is 6600
